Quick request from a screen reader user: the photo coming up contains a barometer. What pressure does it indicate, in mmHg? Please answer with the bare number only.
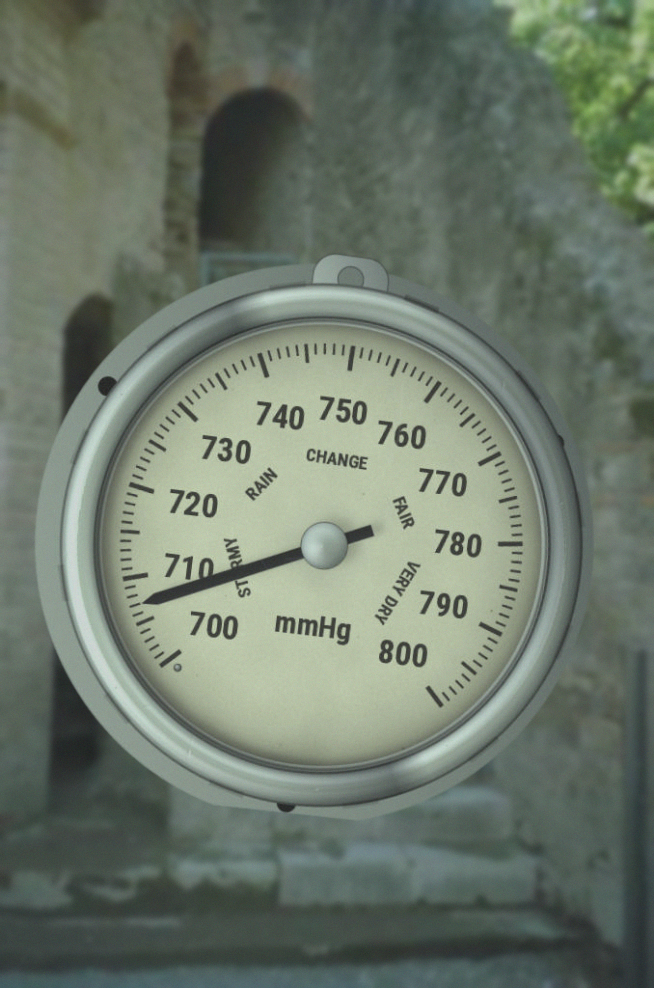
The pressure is 707
